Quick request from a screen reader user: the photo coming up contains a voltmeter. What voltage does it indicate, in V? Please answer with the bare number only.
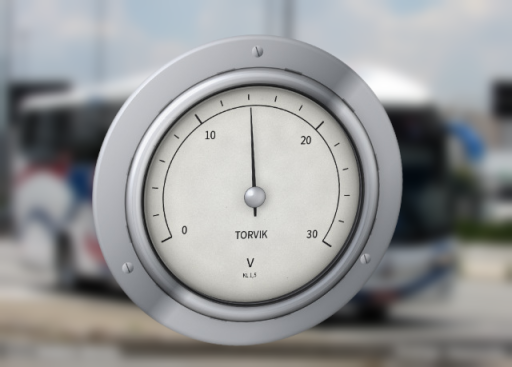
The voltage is 14
